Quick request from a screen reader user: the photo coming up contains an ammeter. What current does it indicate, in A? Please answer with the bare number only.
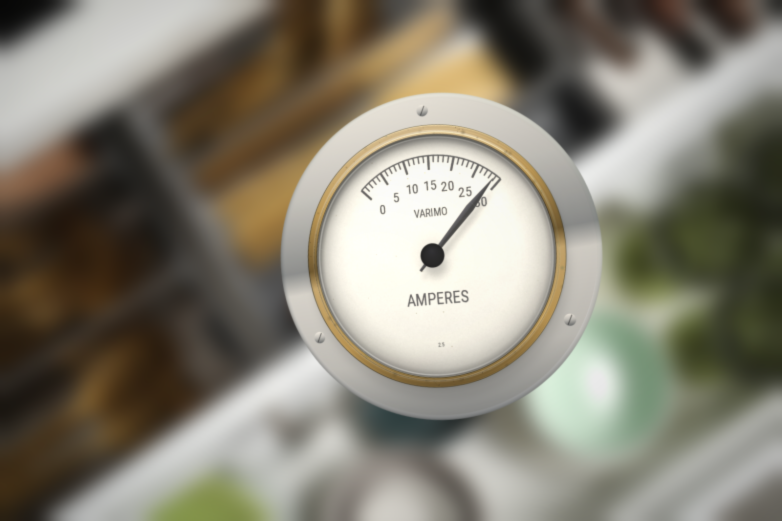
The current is 29
